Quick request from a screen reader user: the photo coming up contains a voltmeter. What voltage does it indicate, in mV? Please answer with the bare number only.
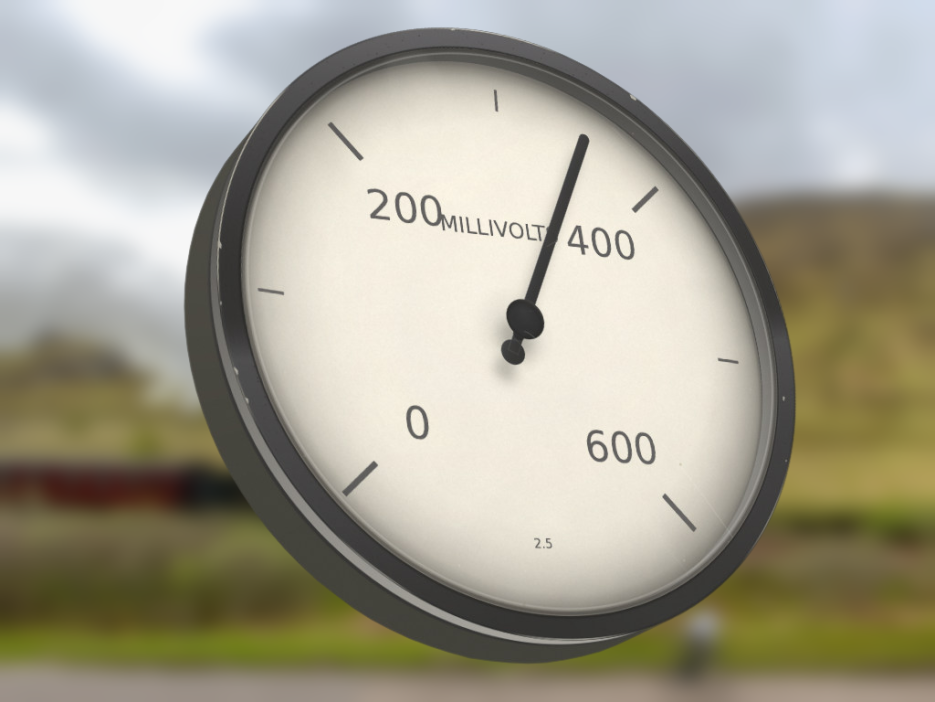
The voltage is 350
